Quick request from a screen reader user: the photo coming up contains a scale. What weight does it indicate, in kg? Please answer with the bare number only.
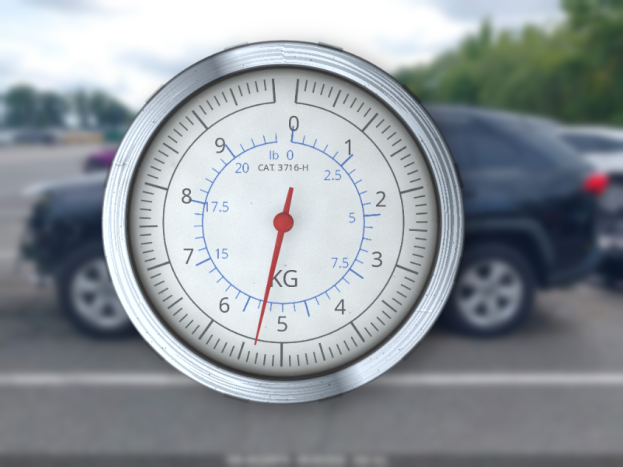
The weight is 5.35
